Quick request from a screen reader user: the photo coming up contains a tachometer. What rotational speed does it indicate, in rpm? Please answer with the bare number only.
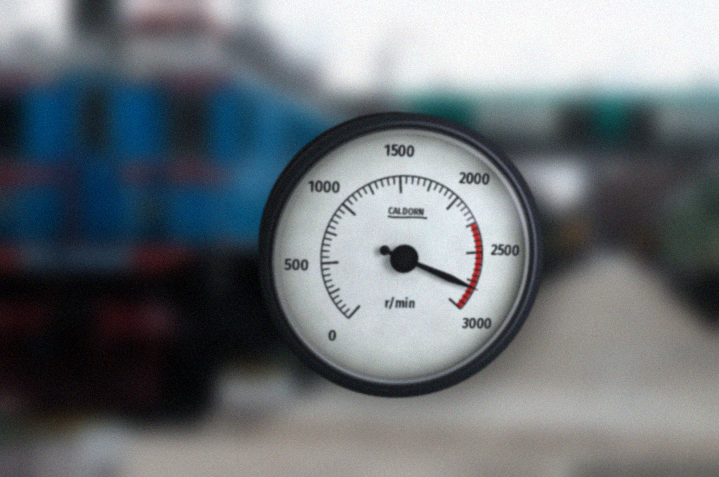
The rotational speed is 2800
